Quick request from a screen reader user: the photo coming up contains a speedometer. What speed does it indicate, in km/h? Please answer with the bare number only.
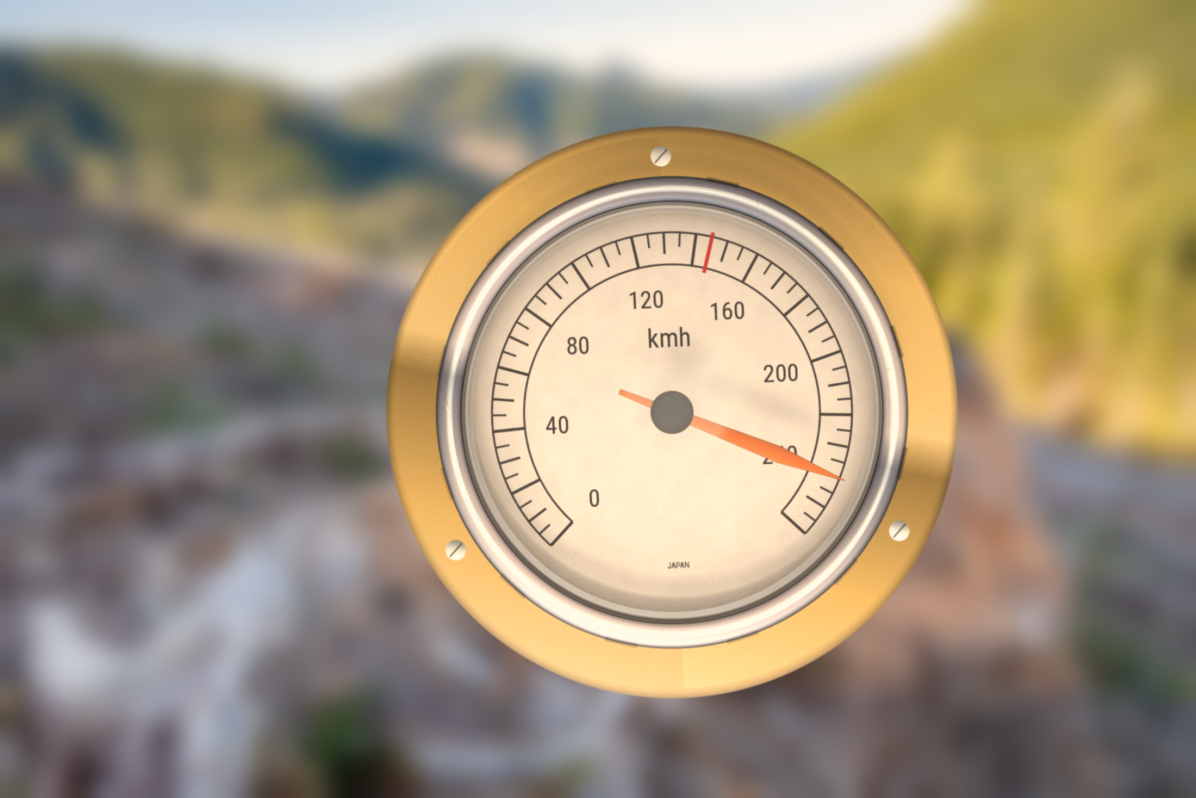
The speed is 240
